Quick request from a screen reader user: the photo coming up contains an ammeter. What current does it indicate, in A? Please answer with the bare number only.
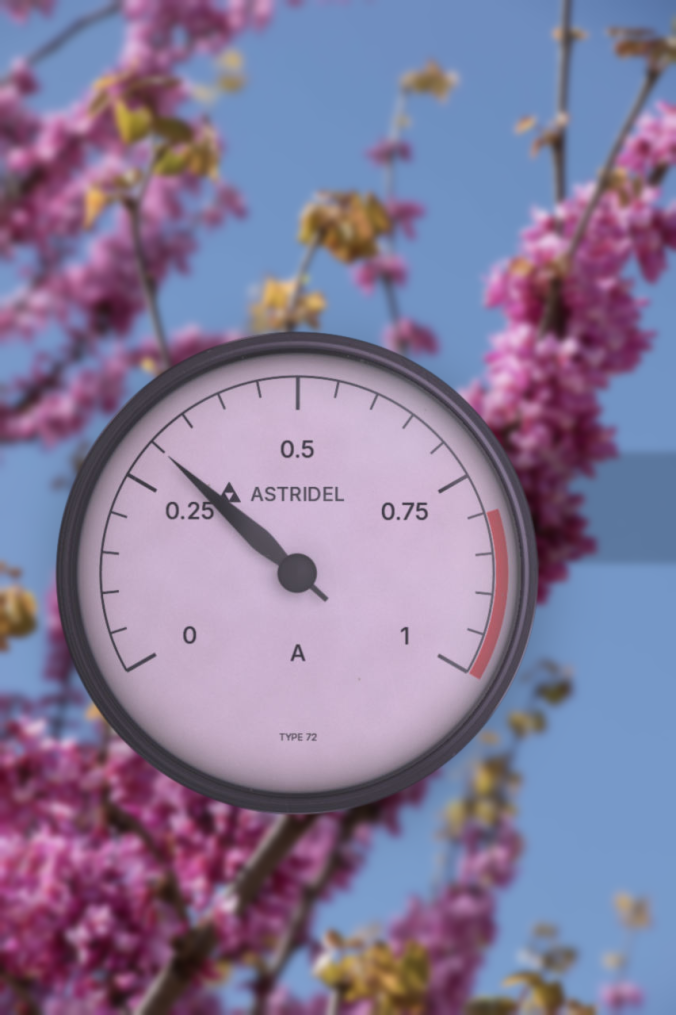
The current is 0.3
